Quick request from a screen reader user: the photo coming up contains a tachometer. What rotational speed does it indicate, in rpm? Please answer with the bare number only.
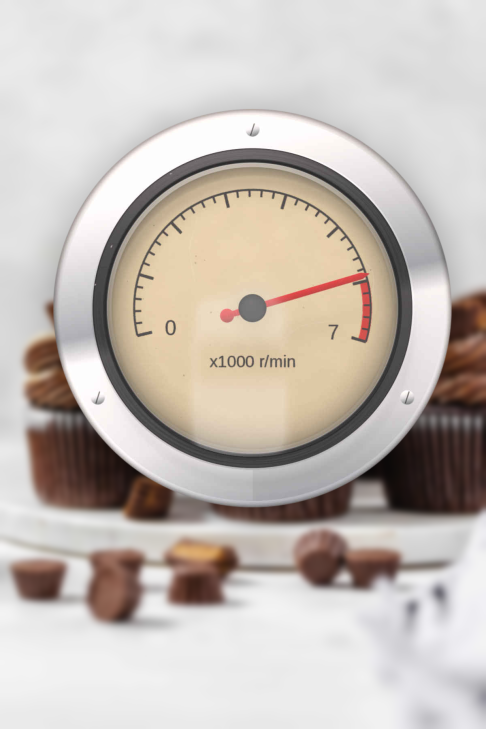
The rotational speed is 5900
